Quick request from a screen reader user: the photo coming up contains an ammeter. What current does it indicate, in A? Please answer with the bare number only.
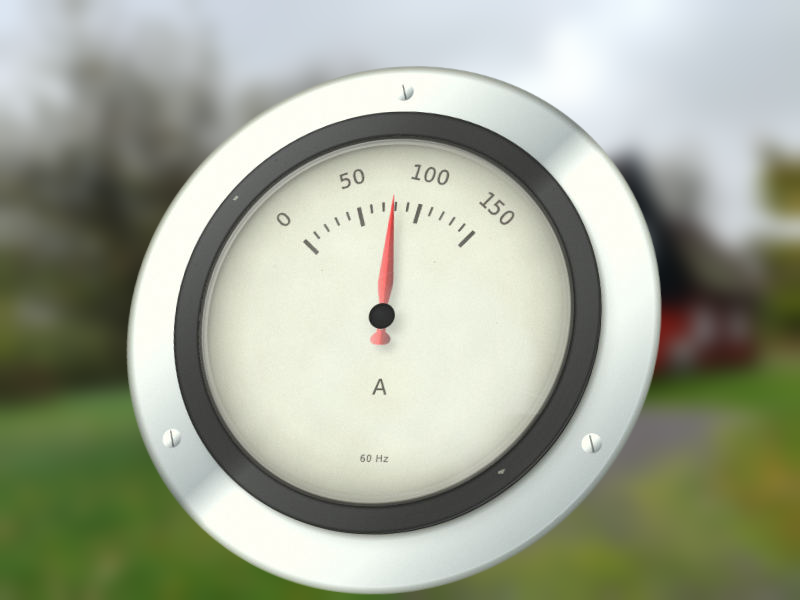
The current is 80
